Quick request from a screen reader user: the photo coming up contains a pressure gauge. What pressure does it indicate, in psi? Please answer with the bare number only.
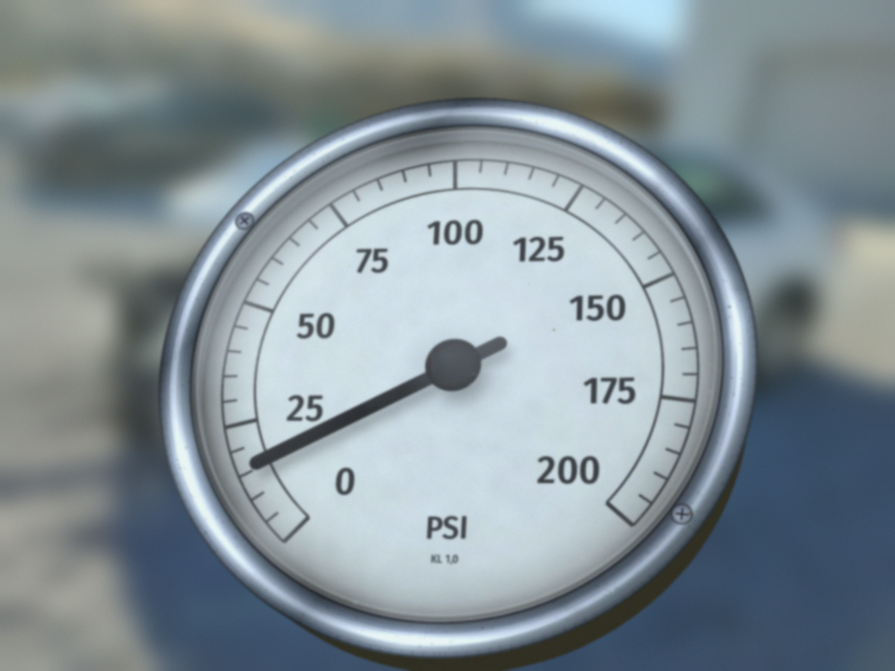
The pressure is 15
